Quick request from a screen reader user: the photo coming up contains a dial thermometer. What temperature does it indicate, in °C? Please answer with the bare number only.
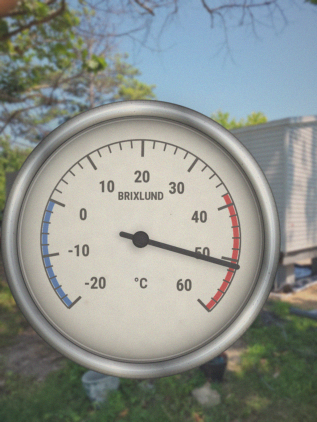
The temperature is 51
